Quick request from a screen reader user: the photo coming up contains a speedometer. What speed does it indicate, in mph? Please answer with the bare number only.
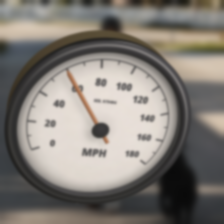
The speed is 60
